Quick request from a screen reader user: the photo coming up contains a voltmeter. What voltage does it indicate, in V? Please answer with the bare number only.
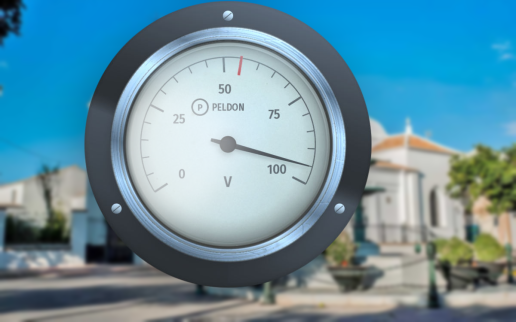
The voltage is 95
